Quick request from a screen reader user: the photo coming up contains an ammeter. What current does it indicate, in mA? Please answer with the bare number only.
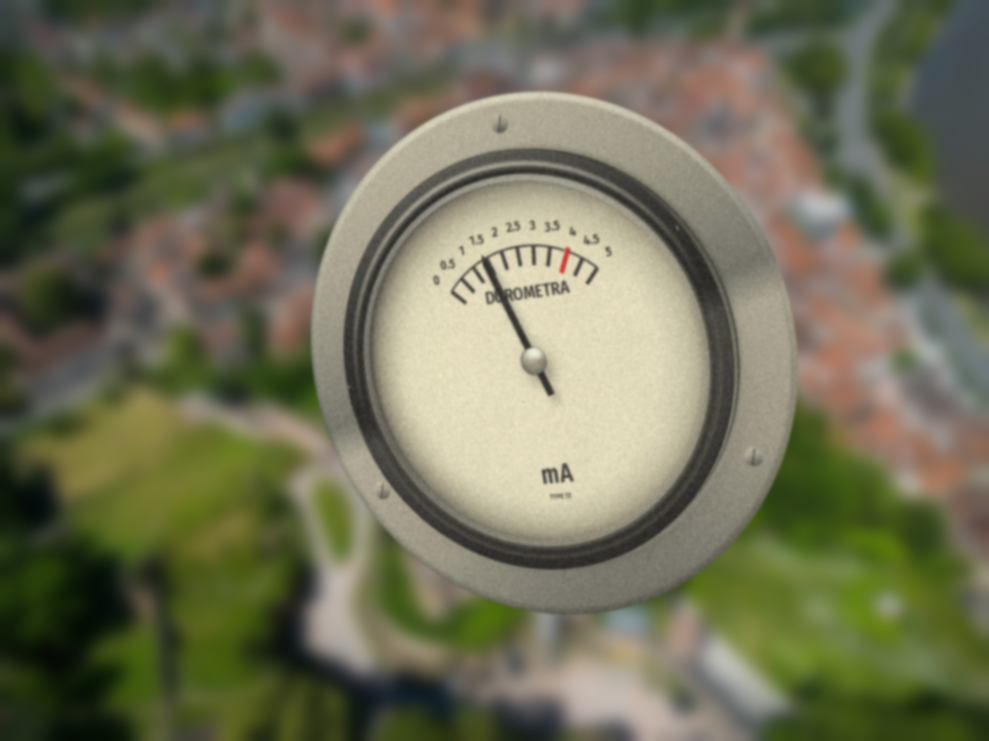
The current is 1.5
